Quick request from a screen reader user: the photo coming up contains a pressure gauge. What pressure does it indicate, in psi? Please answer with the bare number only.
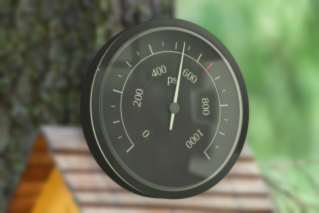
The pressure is 525
